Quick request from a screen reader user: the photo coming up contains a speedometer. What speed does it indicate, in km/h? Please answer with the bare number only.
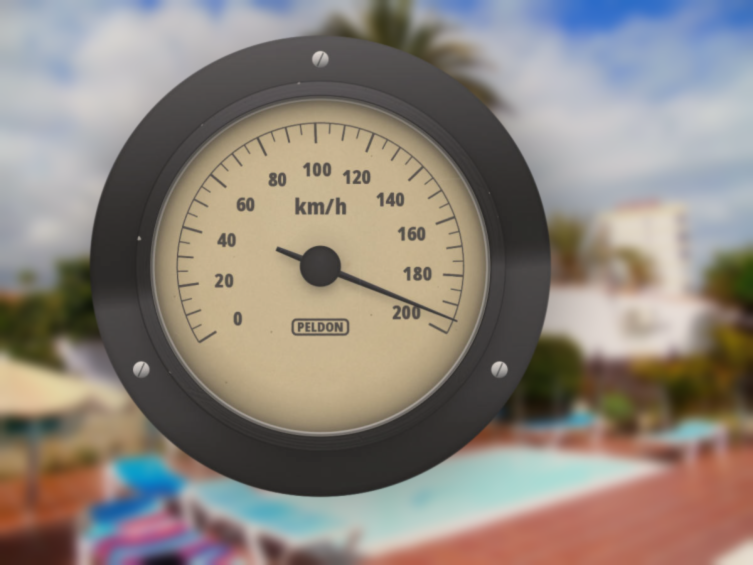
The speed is 195
